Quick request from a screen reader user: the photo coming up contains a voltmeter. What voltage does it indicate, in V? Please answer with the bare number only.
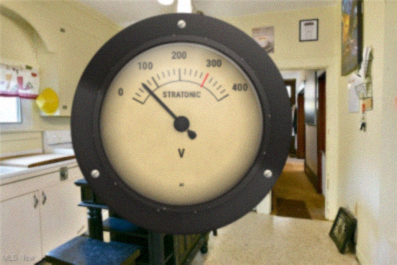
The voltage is 60
